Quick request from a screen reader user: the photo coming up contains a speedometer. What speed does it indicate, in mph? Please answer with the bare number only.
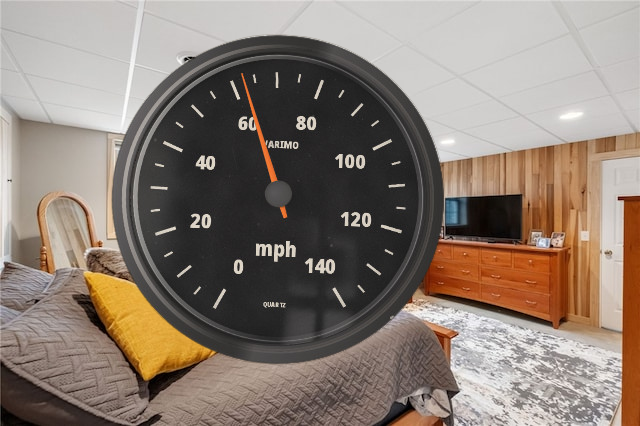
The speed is 62.5
